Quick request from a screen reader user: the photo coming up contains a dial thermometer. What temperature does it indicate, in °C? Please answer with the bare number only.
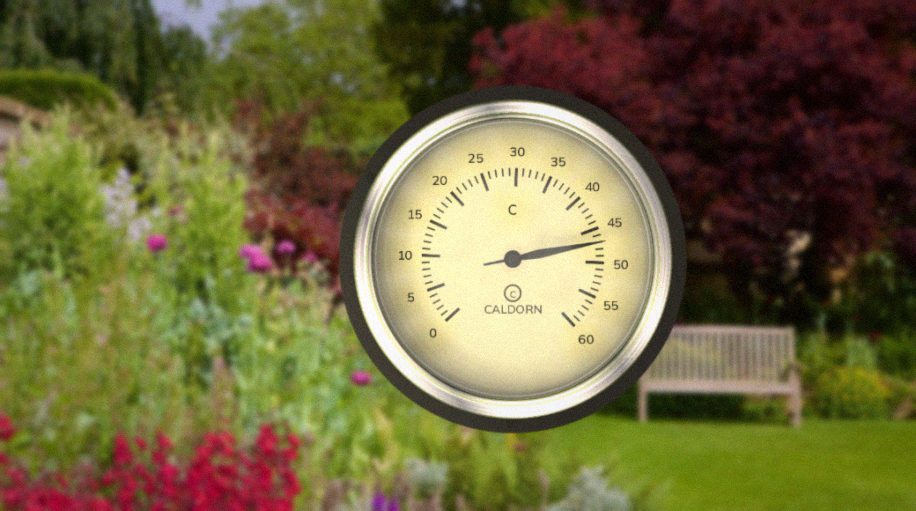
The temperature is 47
